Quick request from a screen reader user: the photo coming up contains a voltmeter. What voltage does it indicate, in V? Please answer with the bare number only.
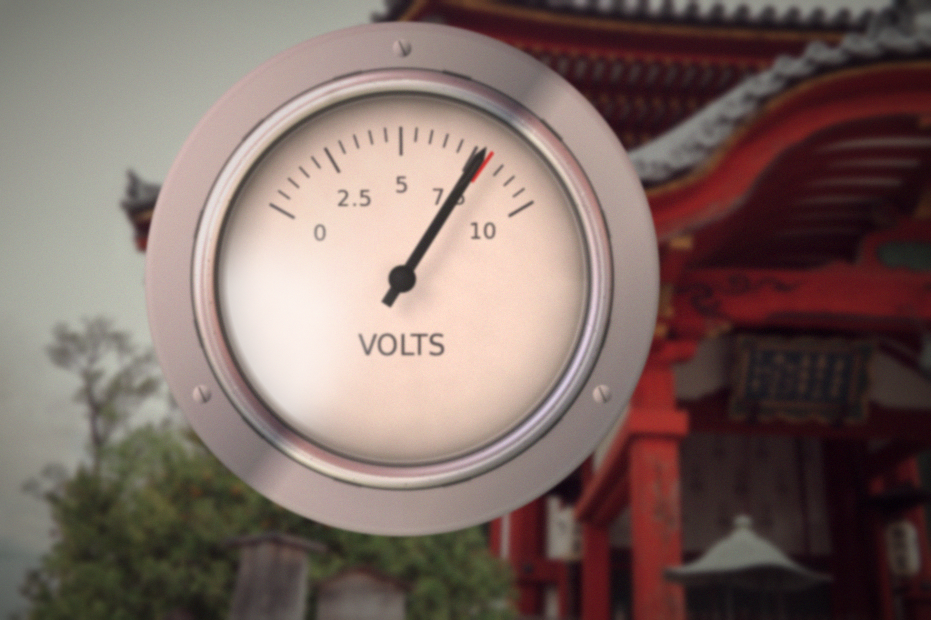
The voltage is 7.75
